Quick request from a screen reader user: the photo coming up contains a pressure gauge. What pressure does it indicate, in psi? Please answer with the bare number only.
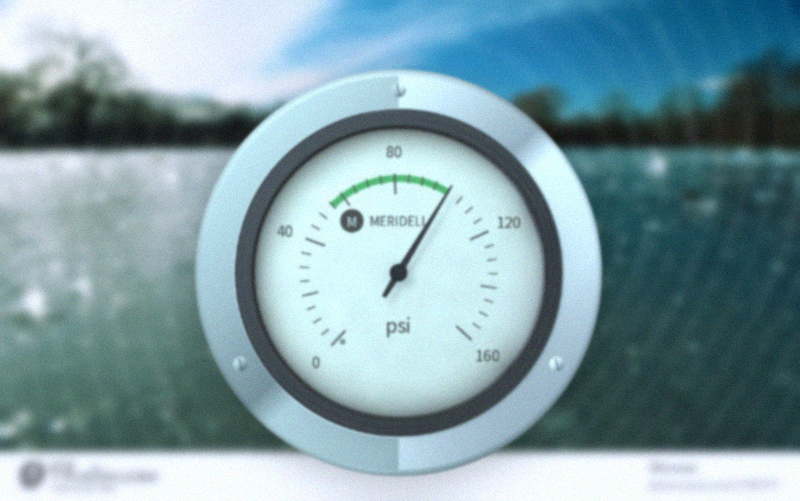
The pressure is 100
